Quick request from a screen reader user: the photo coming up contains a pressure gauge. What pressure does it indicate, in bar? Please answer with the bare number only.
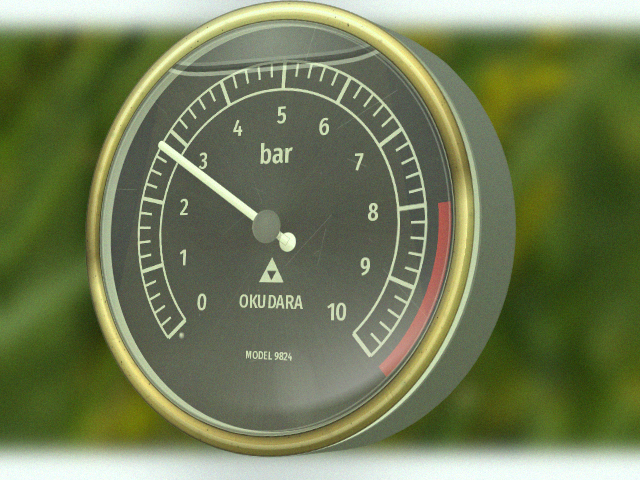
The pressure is 2.8
